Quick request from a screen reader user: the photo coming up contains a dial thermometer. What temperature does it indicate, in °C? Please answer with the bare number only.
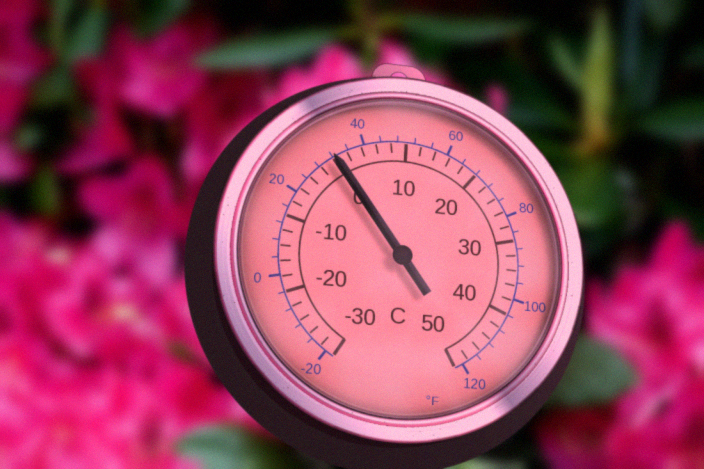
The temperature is 0
